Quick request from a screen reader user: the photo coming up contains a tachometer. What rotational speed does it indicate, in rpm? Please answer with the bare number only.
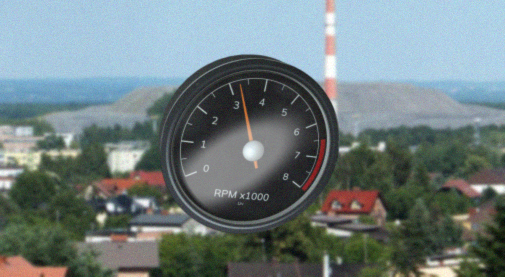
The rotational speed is 3250
